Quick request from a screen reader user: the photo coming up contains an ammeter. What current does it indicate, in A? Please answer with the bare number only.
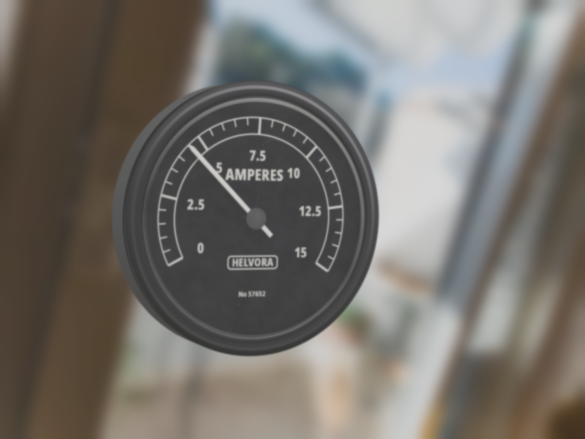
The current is 4.5
